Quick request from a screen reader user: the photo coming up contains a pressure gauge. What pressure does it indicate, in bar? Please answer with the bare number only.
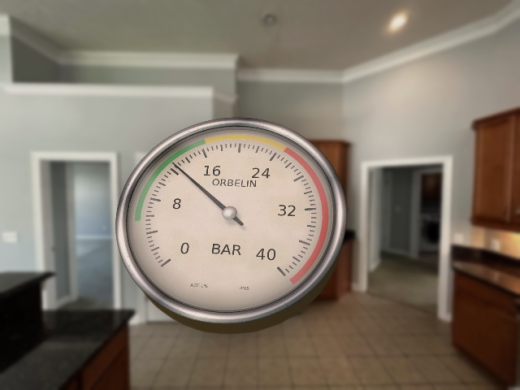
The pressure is 12.5
